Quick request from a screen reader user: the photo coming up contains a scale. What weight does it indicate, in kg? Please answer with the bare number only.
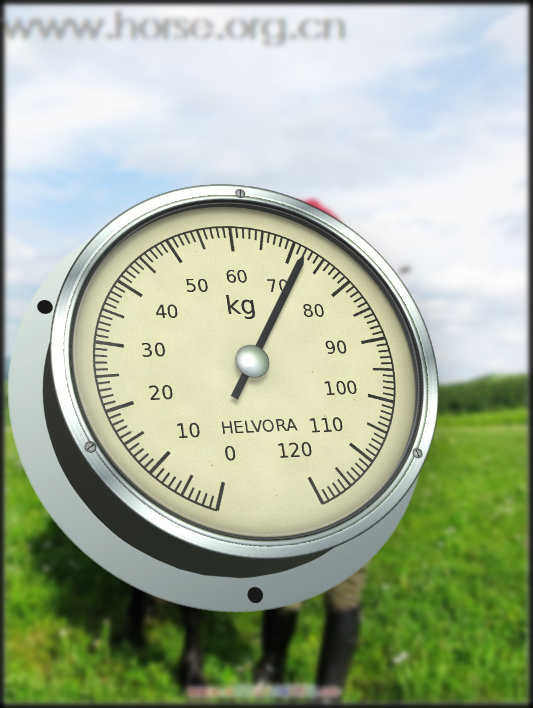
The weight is 72
